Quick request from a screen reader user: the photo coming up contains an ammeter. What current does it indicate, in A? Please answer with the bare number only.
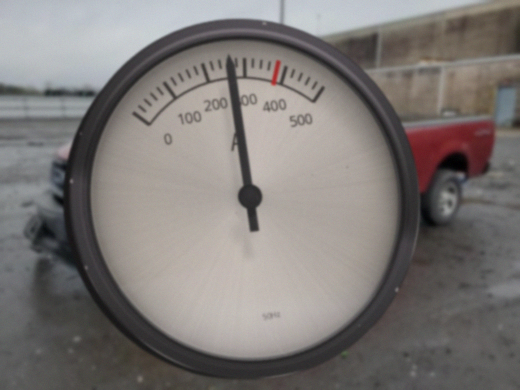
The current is 260
